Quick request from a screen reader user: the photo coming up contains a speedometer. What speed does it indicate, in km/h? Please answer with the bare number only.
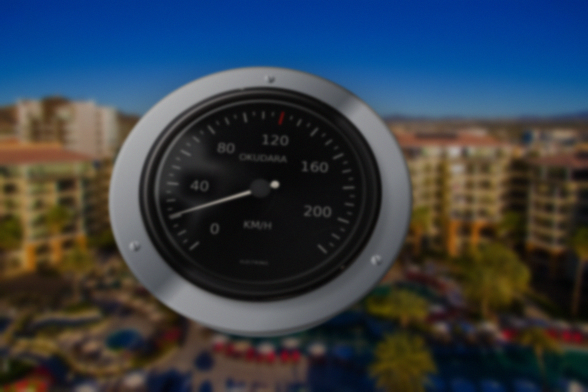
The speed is 20
